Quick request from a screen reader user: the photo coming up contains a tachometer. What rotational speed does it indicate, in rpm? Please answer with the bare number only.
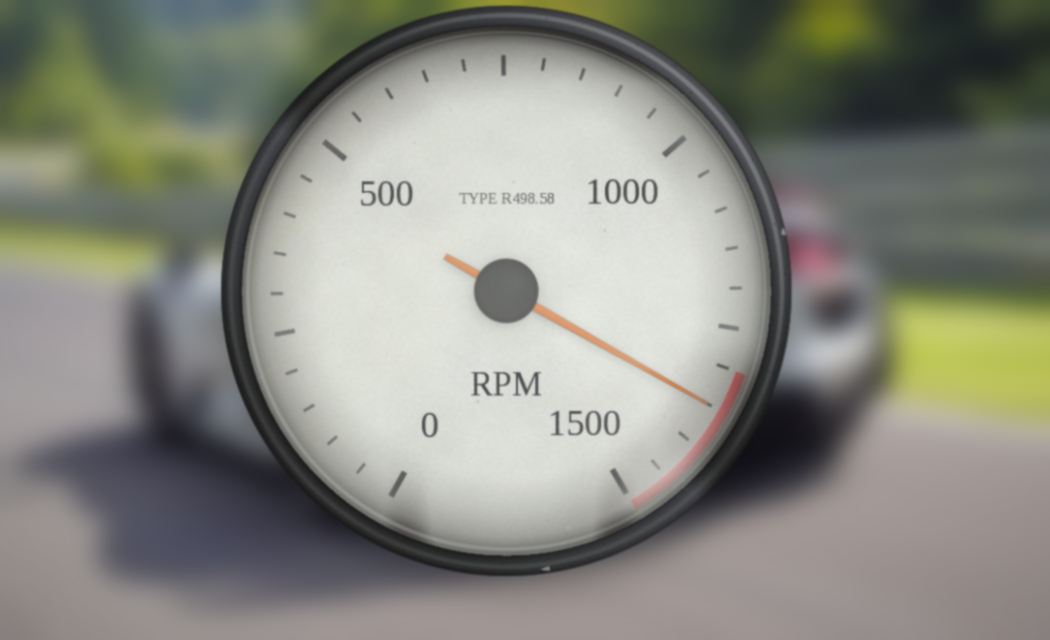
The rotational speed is 1350
